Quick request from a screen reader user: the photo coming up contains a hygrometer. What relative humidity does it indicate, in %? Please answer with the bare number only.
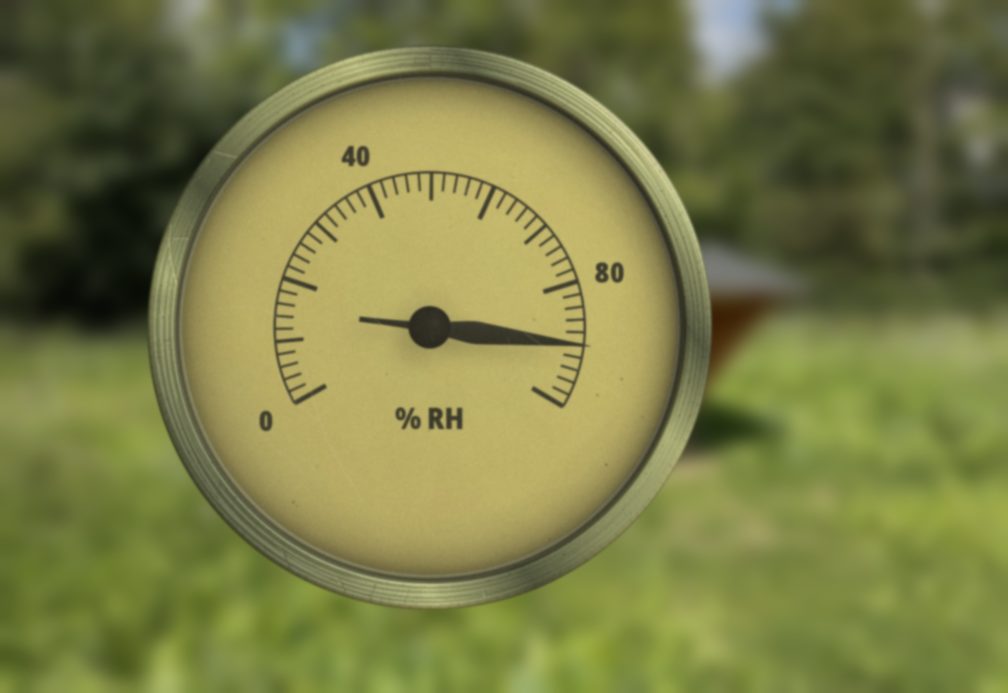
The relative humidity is 90
